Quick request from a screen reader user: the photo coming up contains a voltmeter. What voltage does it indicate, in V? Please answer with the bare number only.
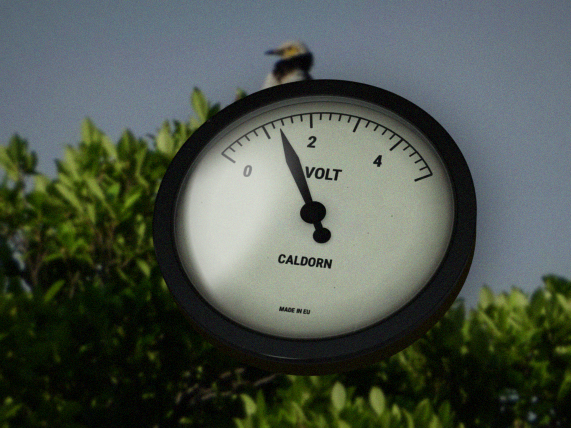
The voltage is 1.3
